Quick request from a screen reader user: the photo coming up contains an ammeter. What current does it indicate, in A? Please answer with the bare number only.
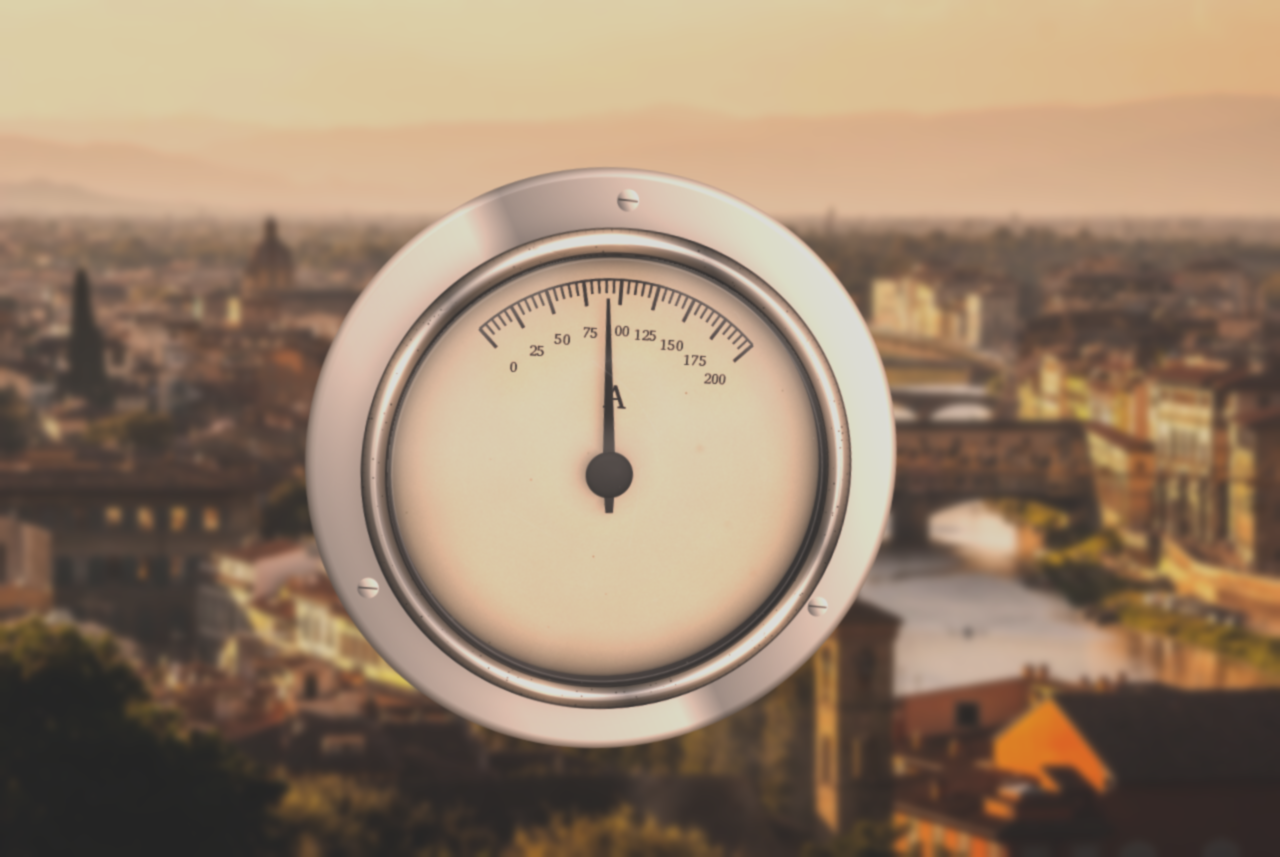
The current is 90
